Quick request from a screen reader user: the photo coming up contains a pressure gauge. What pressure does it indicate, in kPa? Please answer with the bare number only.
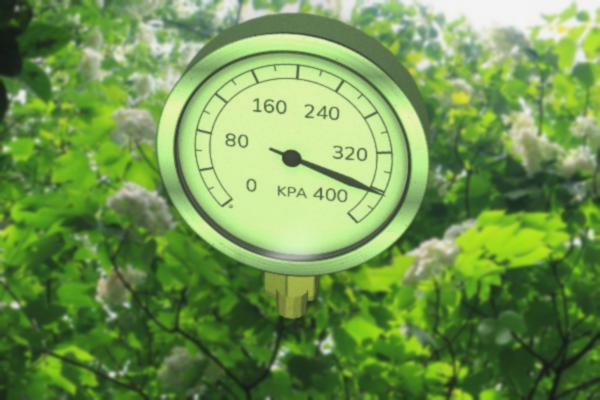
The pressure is 360
